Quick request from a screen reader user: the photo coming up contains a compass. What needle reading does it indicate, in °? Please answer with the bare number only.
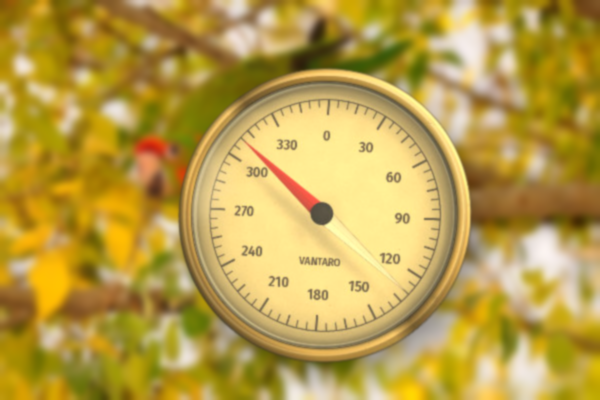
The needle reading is 310
